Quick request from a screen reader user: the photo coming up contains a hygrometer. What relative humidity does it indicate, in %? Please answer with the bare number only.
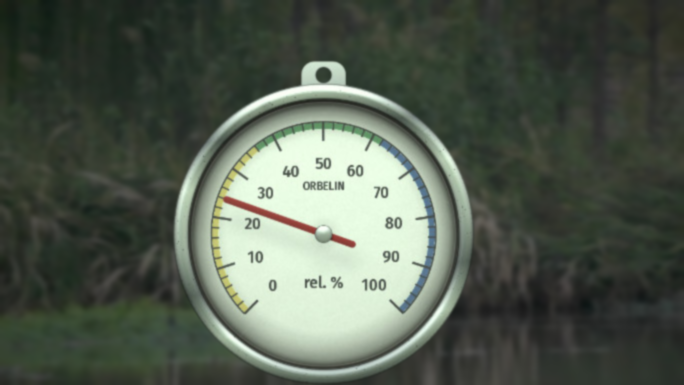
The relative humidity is 24
